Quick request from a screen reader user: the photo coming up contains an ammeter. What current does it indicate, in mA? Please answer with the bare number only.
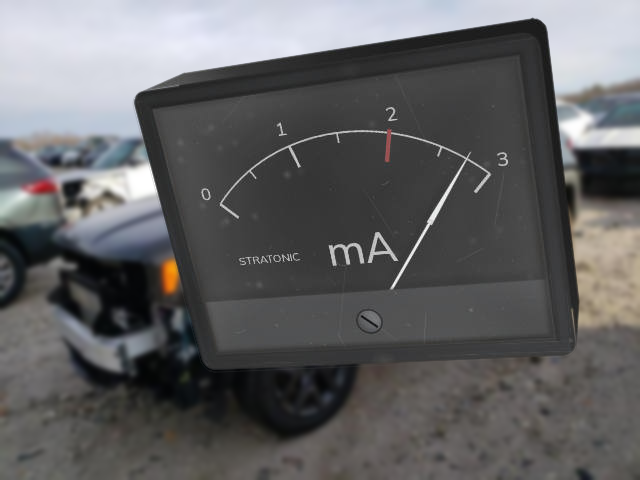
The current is 2.75
